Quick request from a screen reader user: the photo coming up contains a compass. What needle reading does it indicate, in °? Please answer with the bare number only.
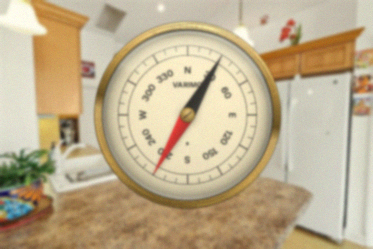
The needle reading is 210
